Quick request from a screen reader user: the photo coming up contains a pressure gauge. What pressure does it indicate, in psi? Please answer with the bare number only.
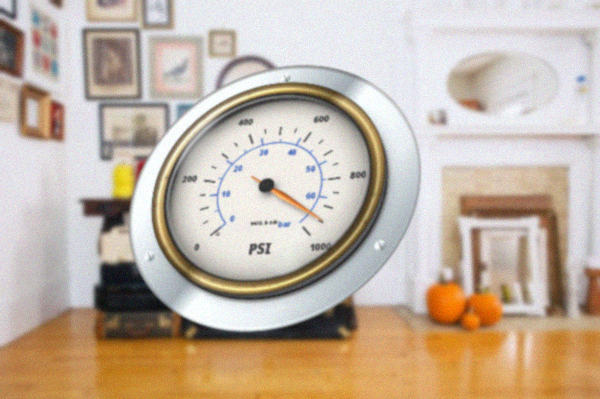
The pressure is 950
